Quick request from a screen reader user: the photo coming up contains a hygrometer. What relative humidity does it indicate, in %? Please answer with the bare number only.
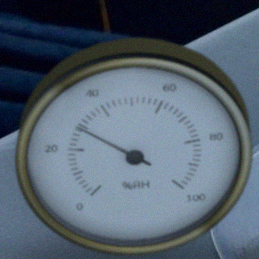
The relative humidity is 30
